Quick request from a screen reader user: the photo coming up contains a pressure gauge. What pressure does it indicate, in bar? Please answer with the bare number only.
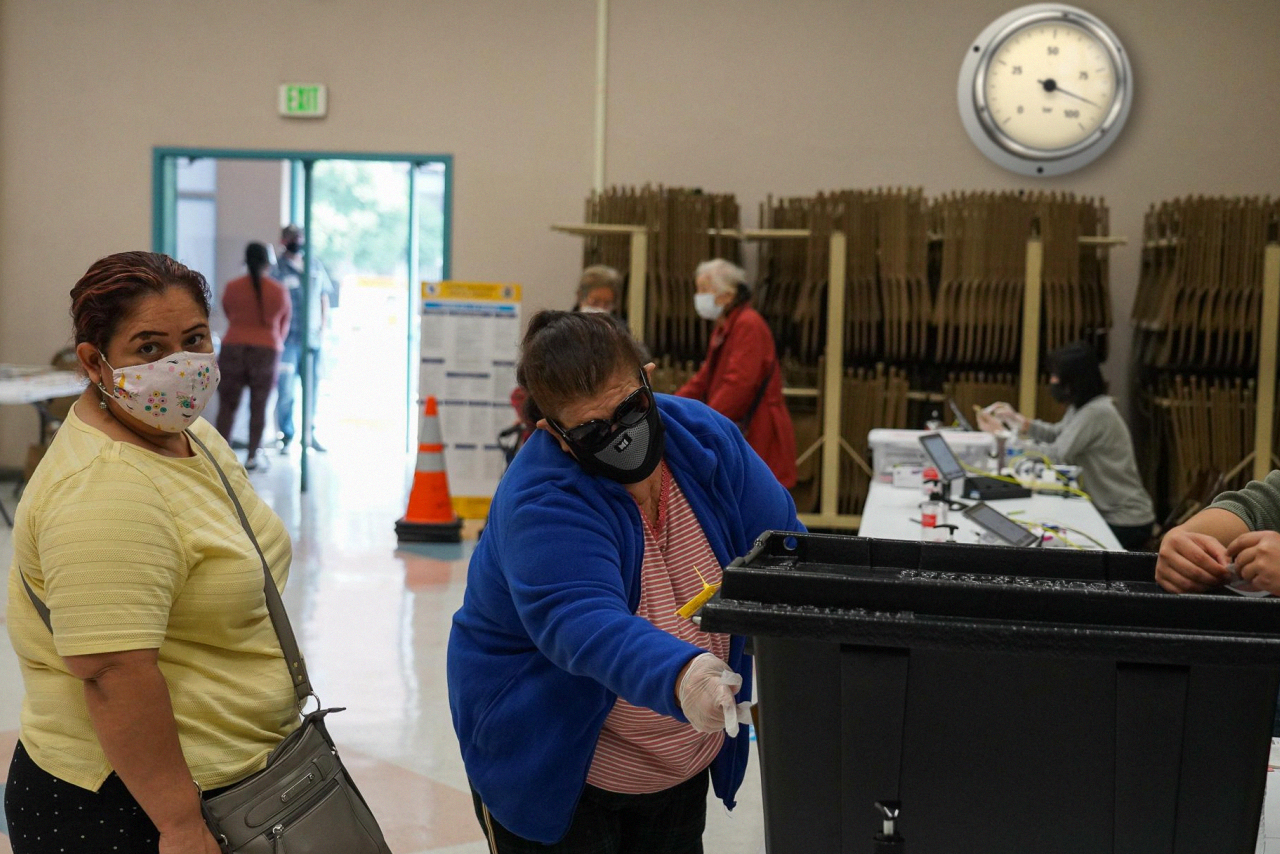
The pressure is 90
